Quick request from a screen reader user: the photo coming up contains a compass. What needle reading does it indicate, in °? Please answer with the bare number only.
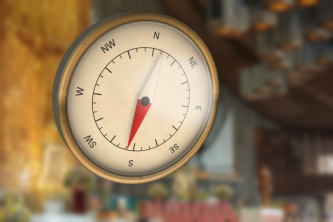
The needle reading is 190
